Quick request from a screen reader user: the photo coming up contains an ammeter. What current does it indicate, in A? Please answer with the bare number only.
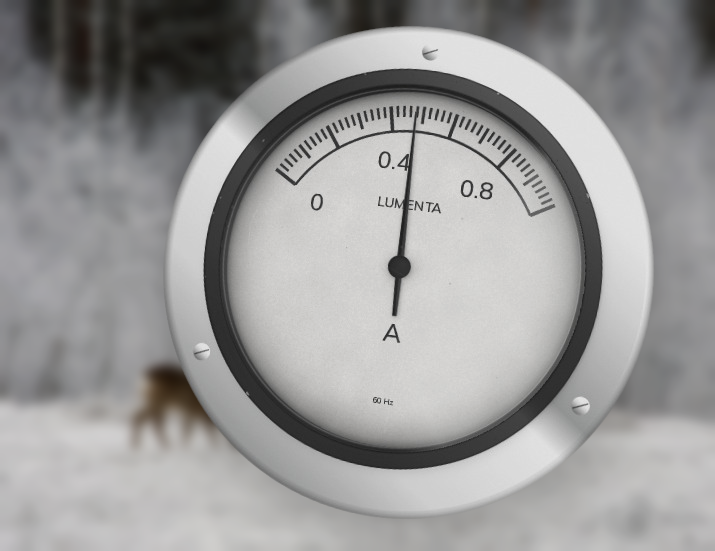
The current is 0.48
